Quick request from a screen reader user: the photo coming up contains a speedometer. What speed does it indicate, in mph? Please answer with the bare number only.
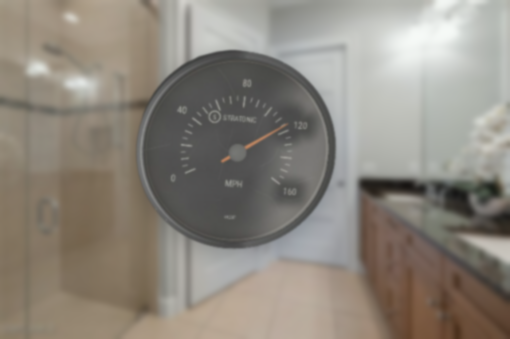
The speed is 115
